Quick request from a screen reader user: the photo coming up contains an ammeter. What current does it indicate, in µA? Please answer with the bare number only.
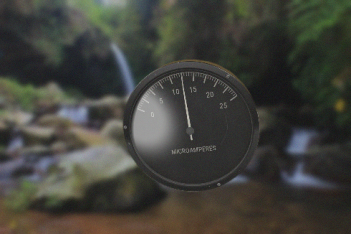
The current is 12.5
